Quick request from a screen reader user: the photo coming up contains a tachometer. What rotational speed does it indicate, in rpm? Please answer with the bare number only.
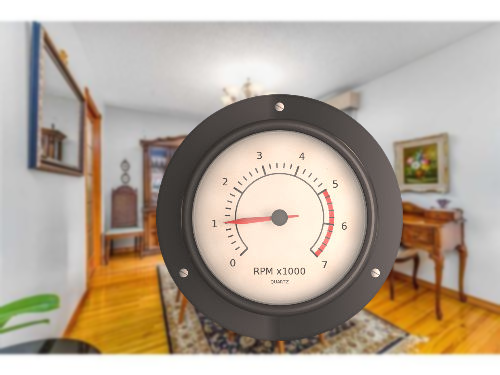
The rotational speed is 1000
